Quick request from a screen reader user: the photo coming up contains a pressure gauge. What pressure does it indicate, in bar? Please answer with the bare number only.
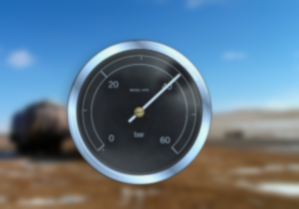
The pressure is 40
